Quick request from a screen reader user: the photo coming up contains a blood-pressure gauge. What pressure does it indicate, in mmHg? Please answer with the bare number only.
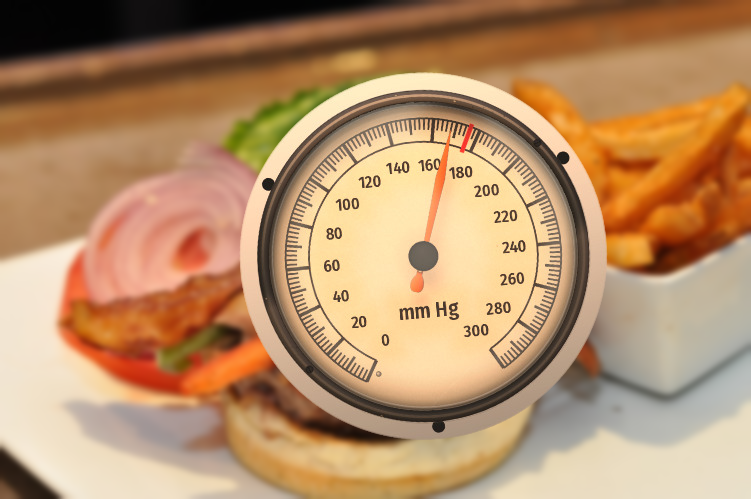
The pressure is 168
